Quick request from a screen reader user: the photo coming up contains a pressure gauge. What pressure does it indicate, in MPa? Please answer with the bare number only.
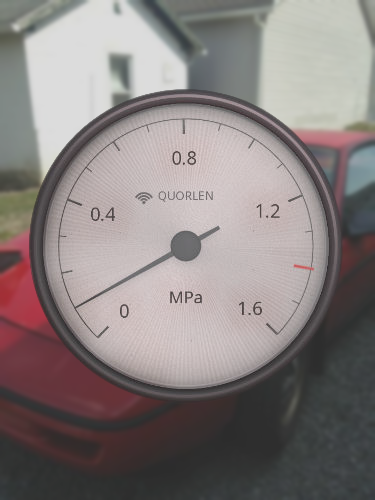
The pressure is 0.1
